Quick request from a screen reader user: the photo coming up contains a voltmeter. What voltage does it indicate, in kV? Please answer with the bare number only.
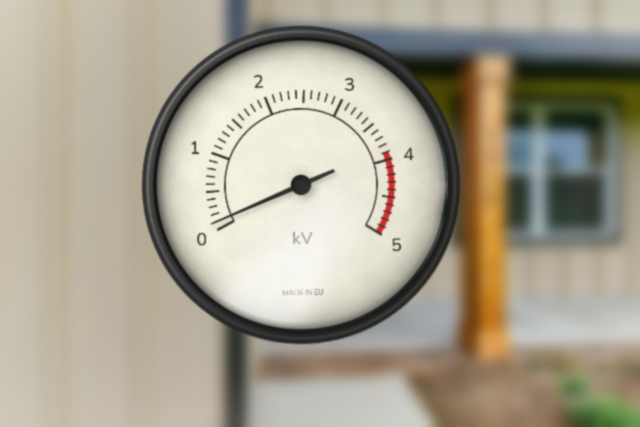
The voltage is 0.1
